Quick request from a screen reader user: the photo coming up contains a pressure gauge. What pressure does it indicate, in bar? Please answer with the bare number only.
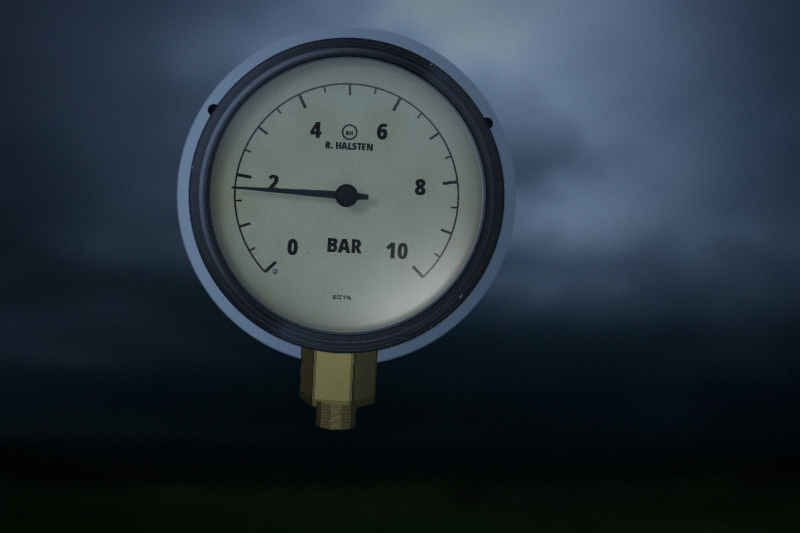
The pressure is 1.75
